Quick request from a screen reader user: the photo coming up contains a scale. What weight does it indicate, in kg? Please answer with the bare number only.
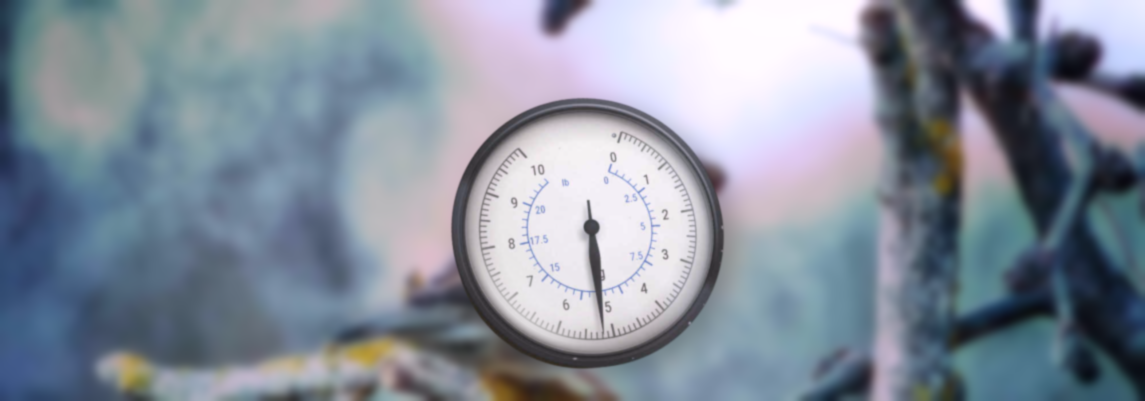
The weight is 5.2
